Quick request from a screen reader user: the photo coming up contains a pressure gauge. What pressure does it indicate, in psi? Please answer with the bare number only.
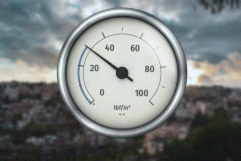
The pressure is 30
